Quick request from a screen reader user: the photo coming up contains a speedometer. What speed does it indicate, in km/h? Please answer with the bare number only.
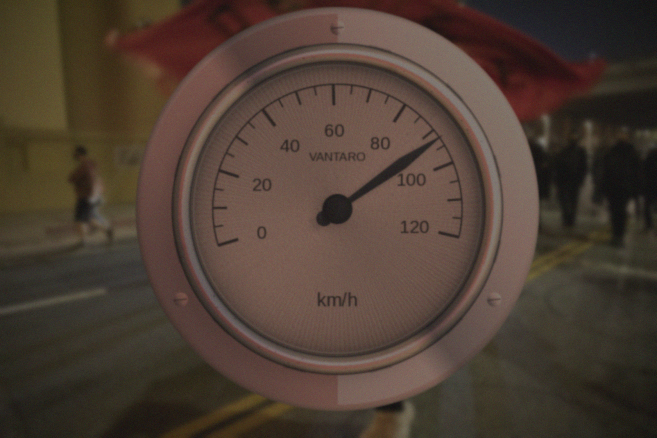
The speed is 92.5
